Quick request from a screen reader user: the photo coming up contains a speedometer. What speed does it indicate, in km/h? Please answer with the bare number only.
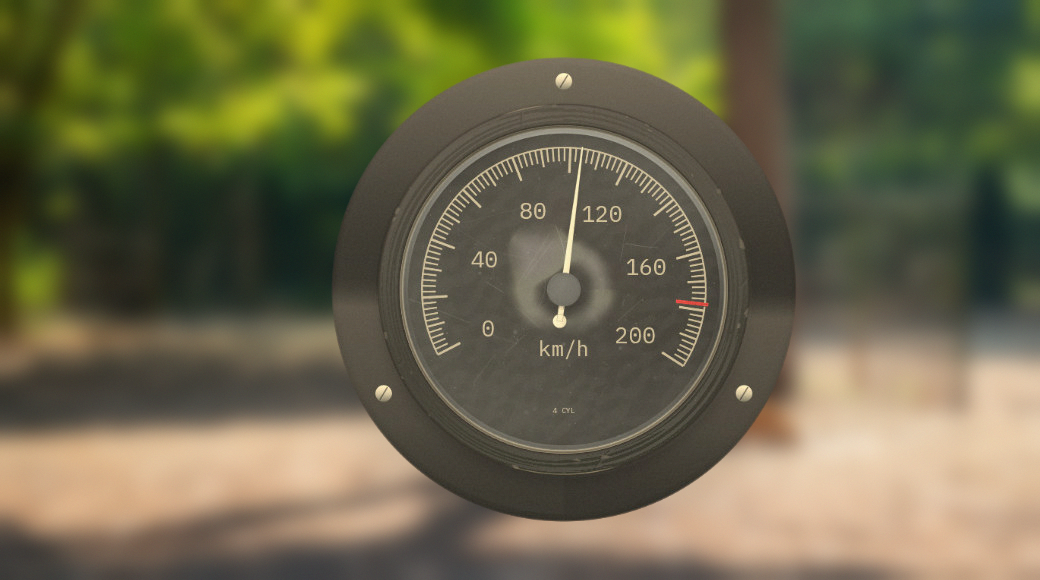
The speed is 104
